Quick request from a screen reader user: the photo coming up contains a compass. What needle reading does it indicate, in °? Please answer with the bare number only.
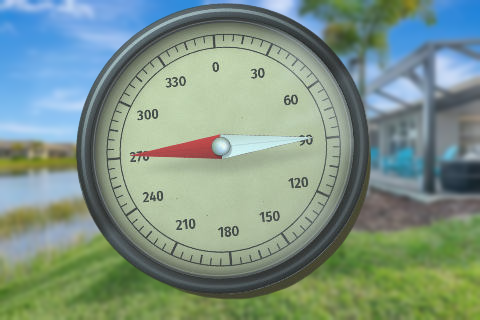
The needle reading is 270
